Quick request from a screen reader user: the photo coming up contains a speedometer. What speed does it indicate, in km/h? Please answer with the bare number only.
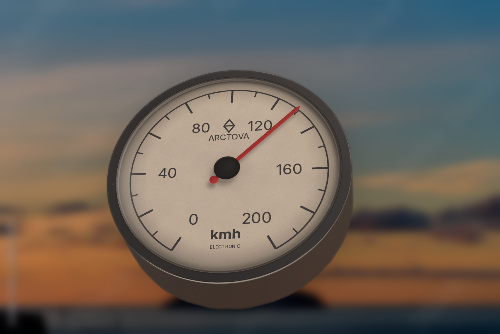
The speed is 130
